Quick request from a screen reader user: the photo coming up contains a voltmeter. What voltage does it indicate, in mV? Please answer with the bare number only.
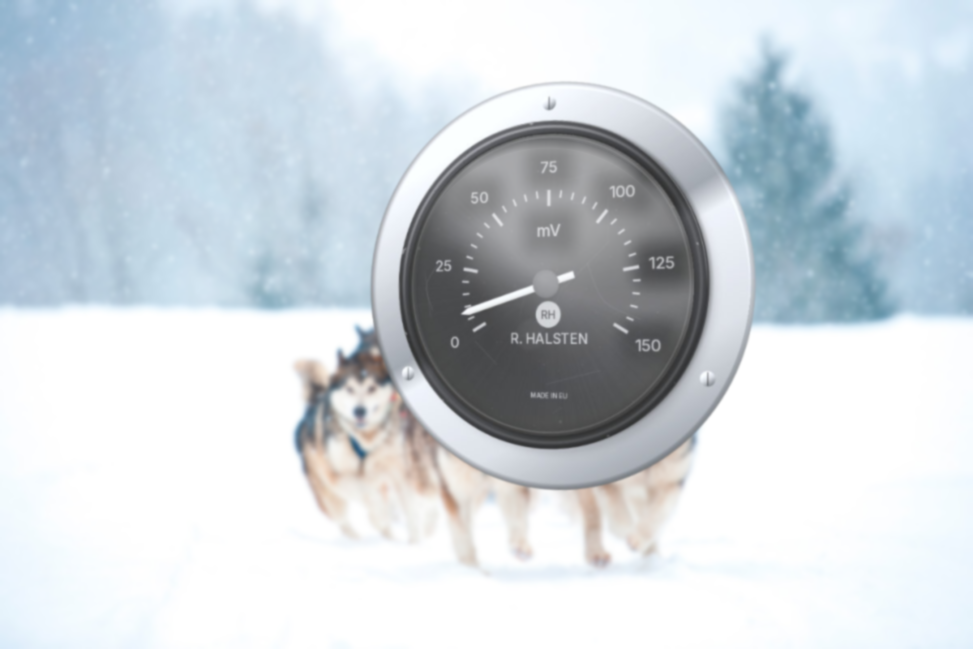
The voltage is 7.5
